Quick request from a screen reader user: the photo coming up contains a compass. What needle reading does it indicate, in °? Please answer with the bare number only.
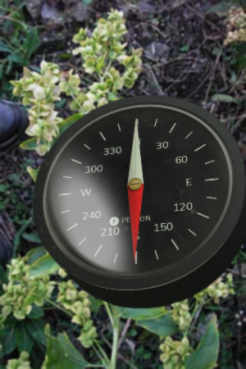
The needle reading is 180
